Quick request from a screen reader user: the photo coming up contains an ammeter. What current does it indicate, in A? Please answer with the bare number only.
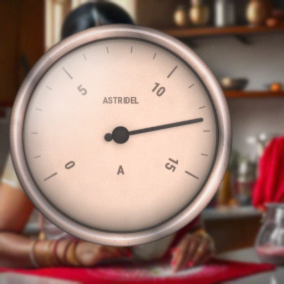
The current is 12.5
